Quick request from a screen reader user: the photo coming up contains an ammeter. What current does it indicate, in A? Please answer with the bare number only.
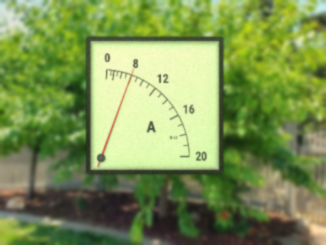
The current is 8
